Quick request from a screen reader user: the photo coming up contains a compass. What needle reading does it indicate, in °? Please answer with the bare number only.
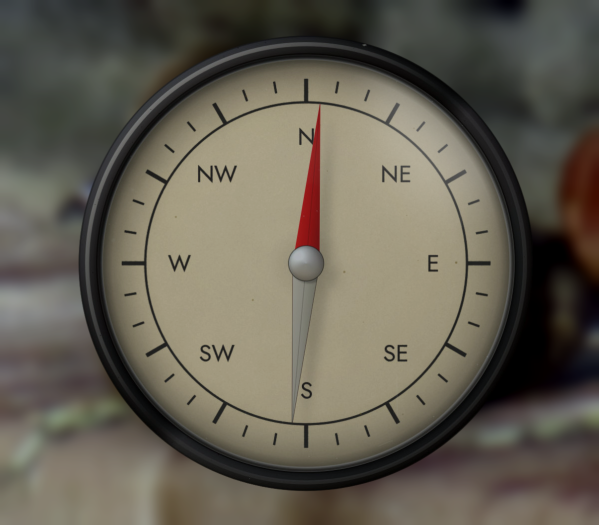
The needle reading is 5
